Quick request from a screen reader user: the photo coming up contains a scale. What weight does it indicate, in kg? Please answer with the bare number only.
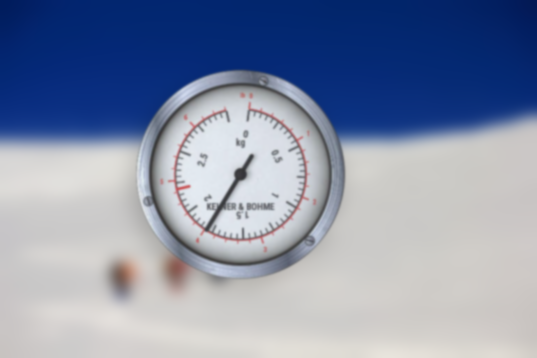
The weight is 1.8
